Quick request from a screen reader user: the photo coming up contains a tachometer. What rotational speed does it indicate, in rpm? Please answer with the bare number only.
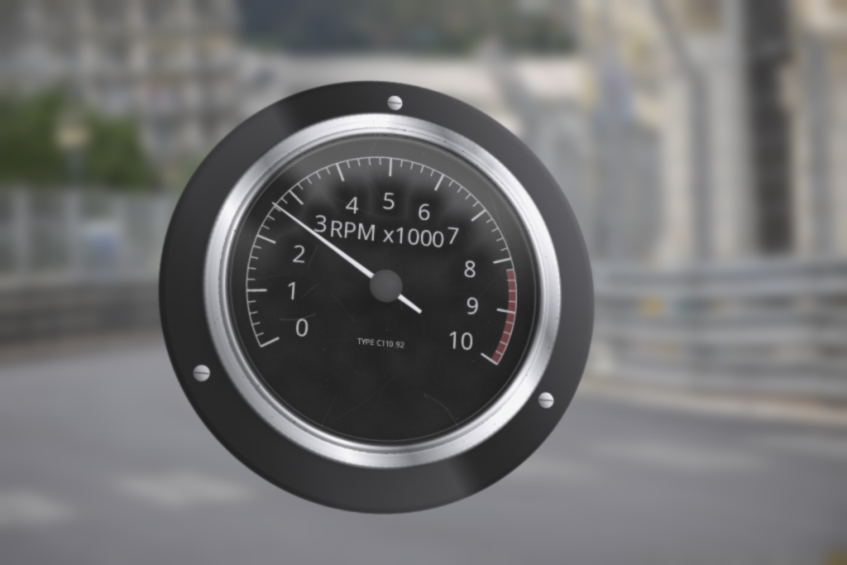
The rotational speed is 2600
